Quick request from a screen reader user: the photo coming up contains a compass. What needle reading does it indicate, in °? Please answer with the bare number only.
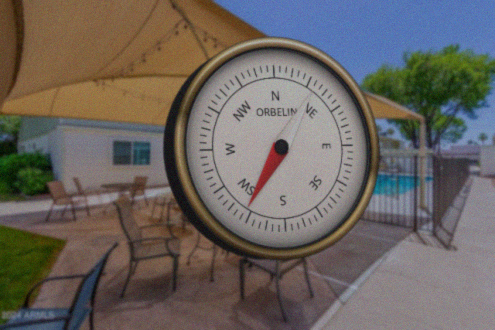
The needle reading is 215
